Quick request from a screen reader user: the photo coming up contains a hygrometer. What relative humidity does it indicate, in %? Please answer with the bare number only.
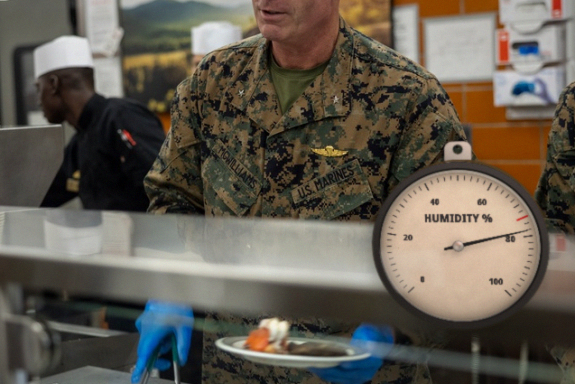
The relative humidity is 78
